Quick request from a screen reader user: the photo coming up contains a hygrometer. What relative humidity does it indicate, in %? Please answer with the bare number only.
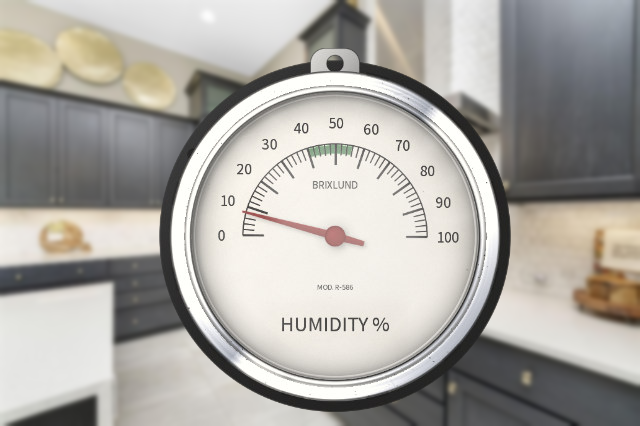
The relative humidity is 8
